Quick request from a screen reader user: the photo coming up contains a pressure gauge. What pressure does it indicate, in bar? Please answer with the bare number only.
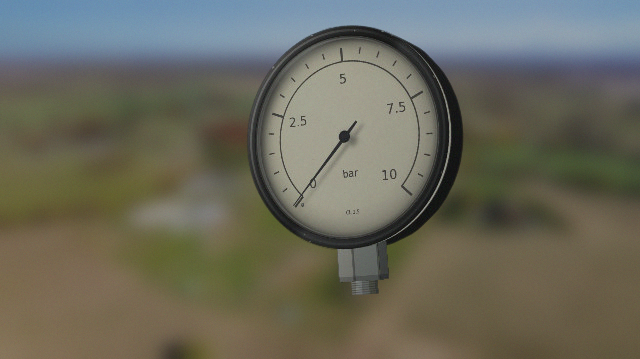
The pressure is 0
